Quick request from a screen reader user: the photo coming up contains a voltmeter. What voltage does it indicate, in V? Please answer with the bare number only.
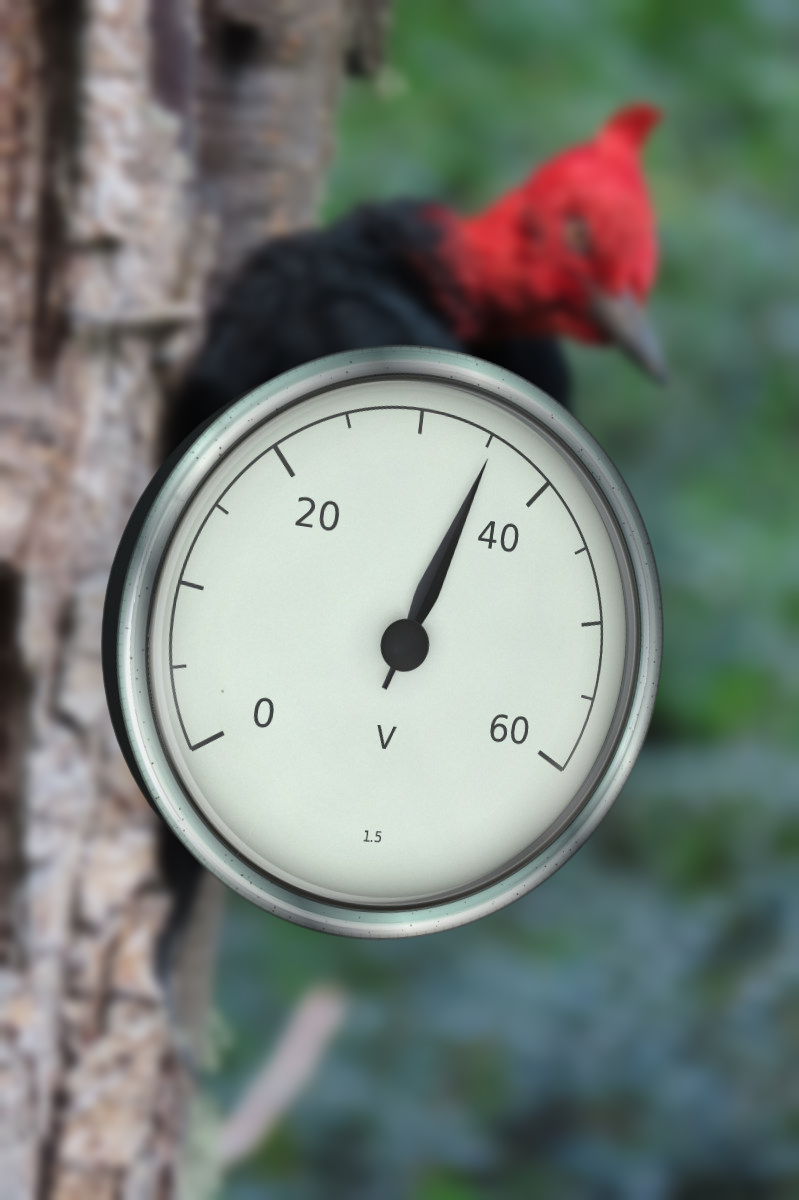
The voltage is 35
